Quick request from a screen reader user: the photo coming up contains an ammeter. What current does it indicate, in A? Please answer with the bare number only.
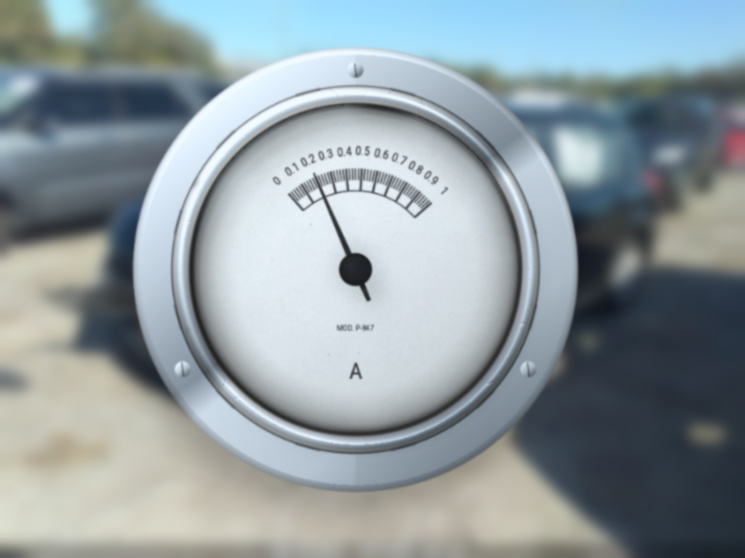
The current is 0.2
